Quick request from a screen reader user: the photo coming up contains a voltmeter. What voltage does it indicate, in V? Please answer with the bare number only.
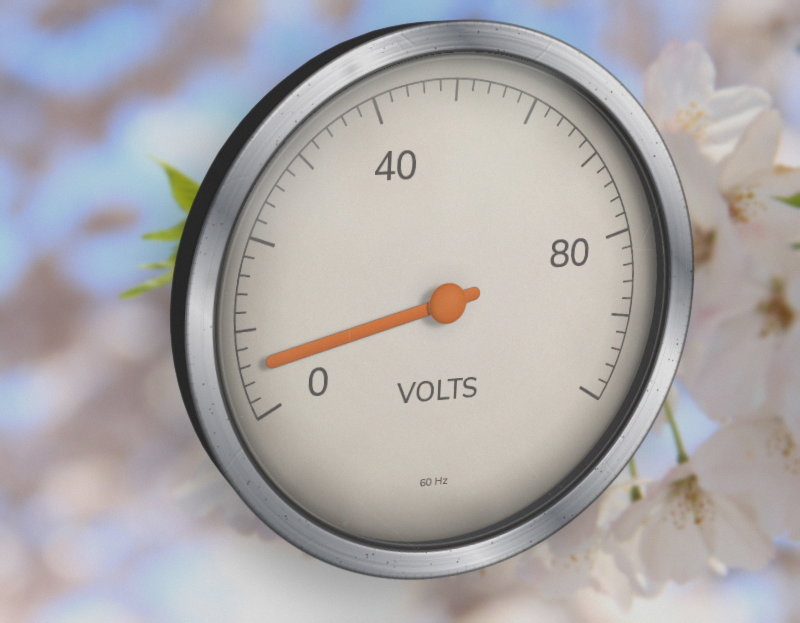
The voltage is 6
